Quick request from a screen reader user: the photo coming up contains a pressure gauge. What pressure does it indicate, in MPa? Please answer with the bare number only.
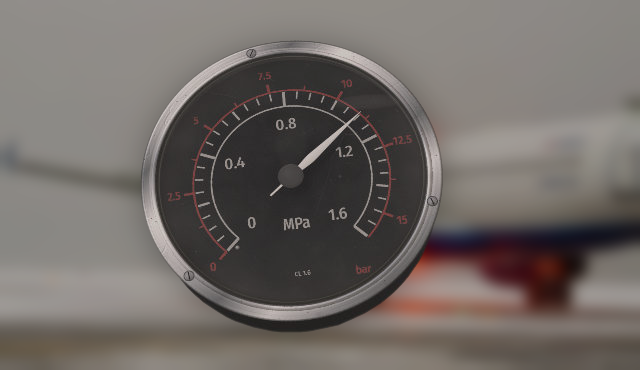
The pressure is 1.1
